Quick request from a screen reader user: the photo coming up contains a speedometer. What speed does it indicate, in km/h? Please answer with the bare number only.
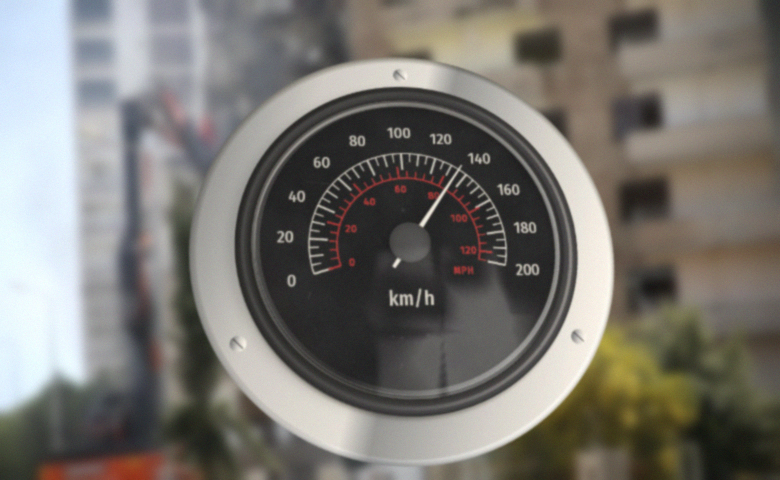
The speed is 135
